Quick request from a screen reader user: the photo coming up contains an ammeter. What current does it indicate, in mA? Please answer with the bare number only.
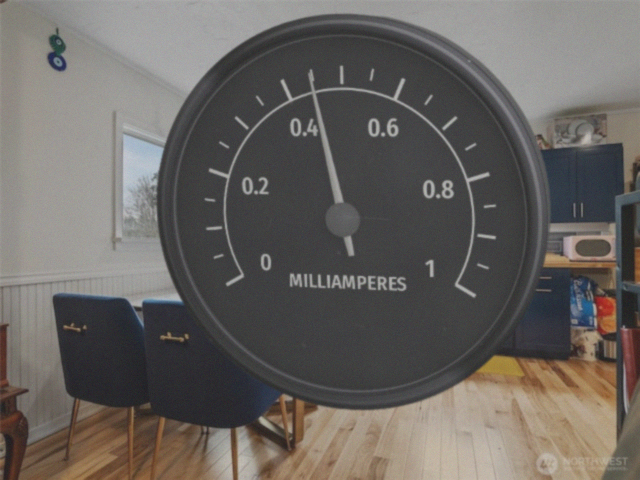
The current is 0.45
